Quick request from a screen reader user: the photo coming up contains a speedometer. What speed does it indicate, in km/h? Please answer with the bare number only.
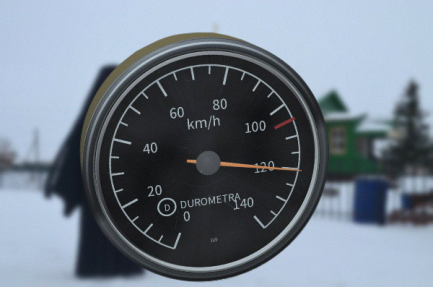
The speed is 120
